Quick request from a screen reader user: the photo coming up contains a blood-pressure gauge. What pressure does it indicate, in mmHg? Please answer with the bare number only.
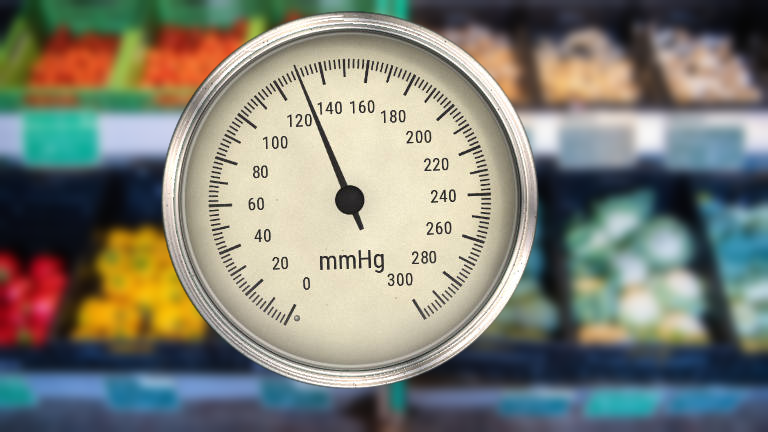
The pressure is 130
